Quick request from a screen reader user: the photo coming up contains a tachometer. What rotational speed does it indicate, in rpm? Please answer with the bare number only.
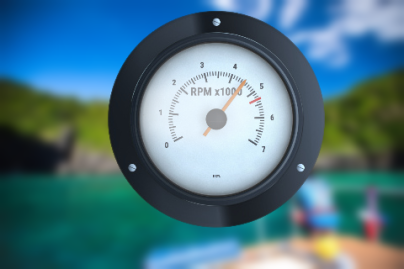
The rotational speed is 4500
